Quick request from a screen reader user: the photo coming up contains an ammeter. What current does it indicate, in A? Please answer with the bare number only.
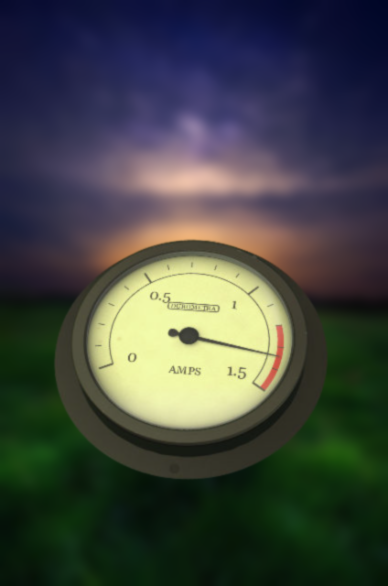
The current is 1.35
